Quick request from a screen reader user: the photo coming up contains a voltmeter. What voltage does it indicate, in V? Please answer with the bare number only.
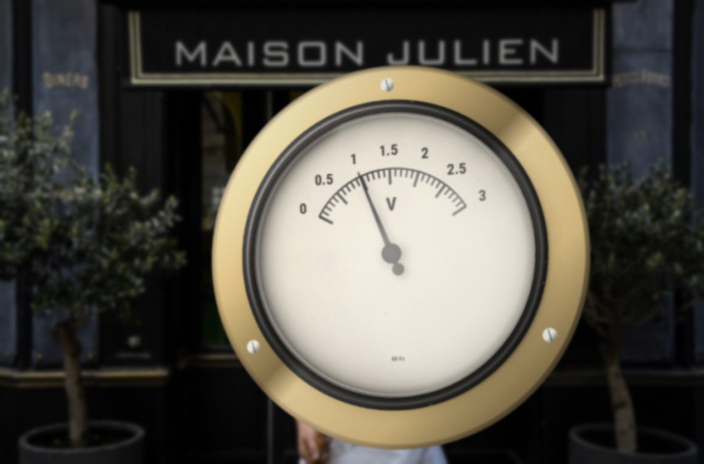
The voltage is 1
